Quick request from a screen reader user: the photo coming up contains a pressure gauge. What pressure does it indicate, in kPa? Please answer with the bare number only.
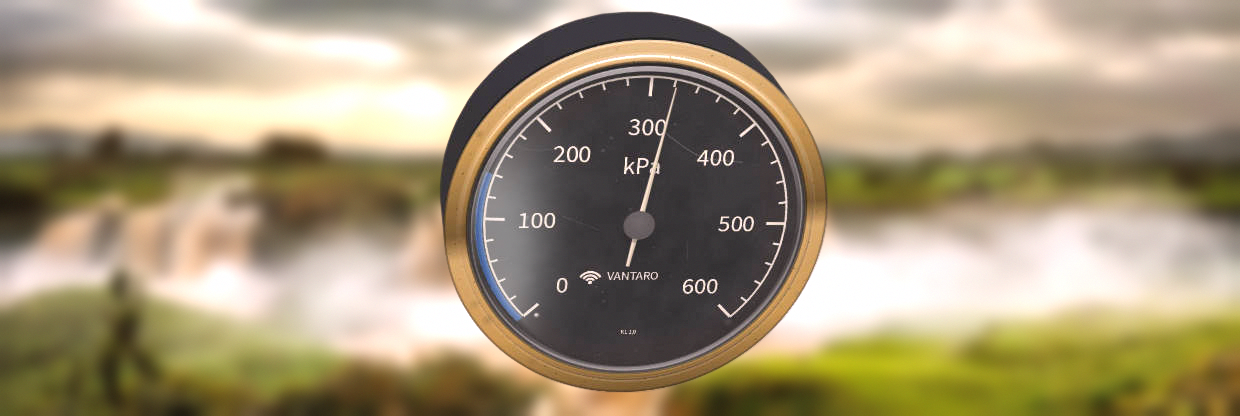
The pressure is 320
